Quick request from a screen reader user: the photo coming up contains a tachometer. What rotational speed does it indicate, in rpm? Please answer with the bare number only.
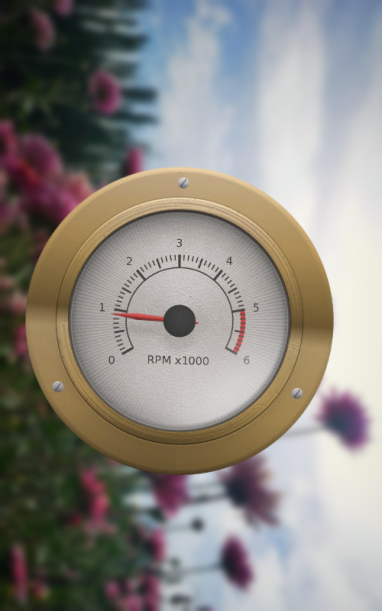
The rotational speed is 900
